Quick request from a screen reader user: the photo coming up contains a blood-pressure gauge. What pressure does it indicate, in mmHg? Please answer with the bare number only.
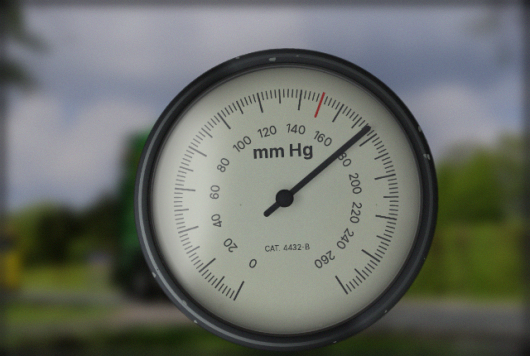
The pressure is 176
